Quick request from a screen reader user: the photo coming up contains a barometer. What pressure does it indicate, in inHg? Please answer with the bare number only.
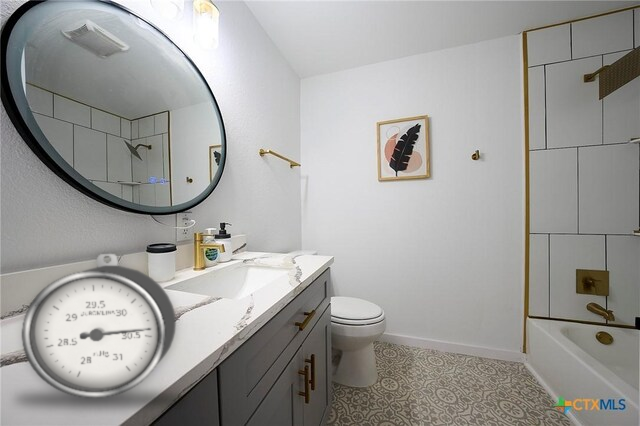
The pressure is 30.4
